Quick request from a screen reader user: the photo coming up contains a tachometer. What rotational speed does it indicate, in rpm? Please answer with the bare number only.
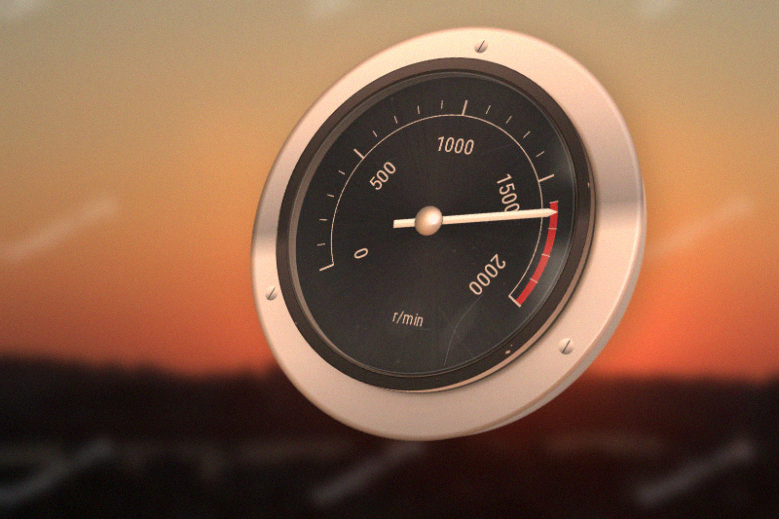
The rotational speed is 1650
